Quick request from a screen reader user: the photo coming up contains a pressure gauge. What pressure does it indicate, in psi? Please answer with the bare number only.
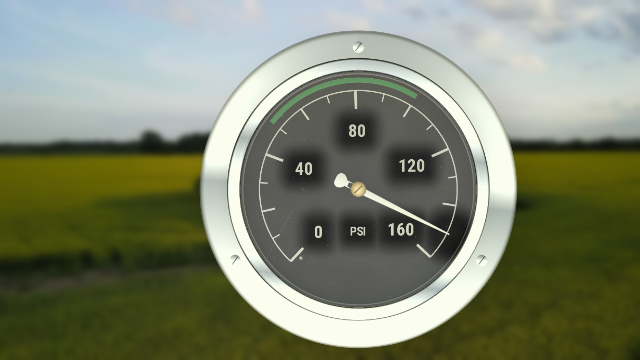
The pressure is 150
